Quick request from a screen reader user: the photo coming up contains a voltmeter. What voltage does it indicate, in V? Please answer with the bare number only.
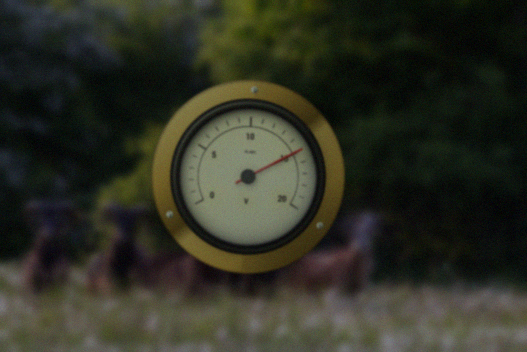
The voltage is 15
